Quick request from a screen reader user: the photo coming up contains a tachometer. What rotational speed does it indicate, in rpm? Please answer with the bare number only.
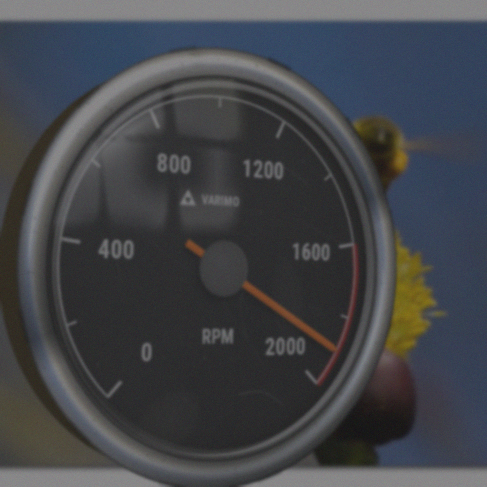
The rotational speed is 1900
